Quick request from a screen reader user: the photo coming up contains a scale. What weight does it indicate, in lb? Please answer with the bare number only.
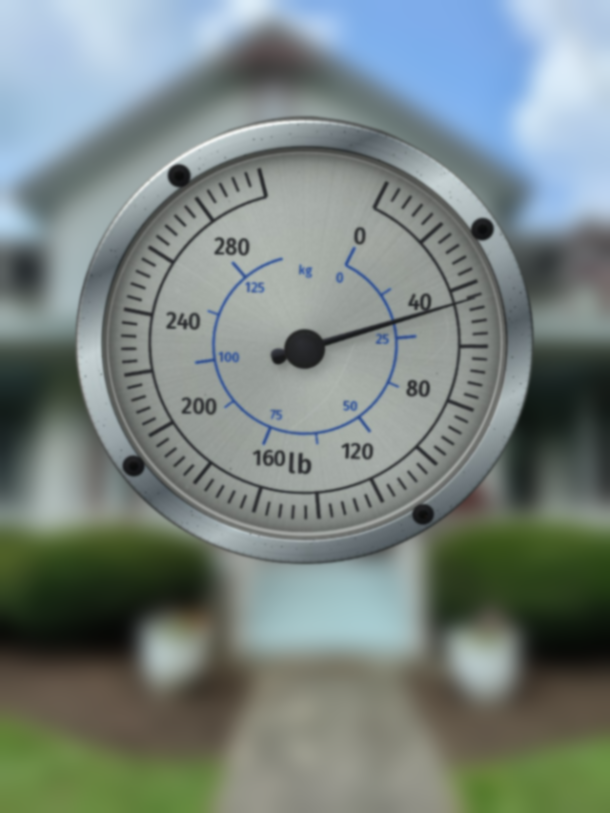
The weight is 44
